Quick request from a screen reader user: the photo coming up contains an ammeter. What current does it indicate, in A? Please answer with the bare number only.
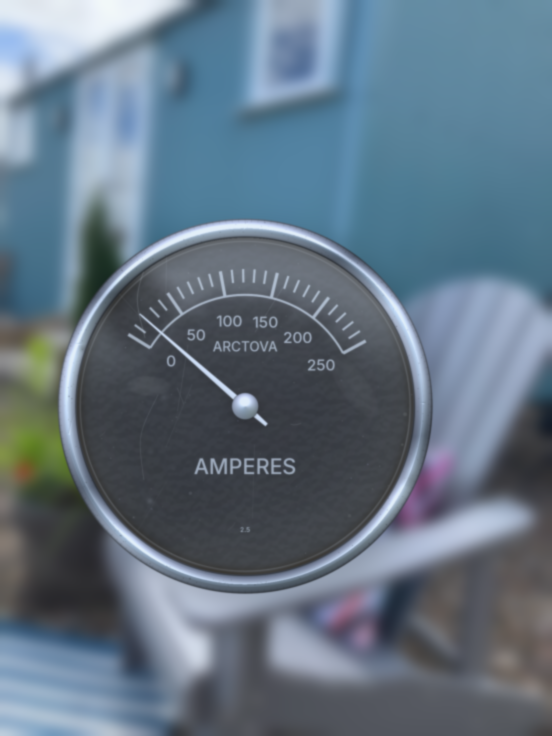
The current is 20
